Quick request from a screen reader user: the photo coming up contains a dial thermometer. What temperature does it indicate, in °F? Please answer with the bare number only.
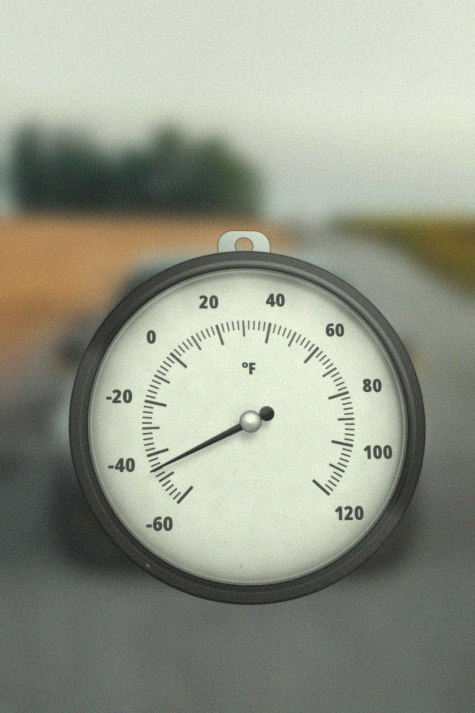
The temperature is -46
